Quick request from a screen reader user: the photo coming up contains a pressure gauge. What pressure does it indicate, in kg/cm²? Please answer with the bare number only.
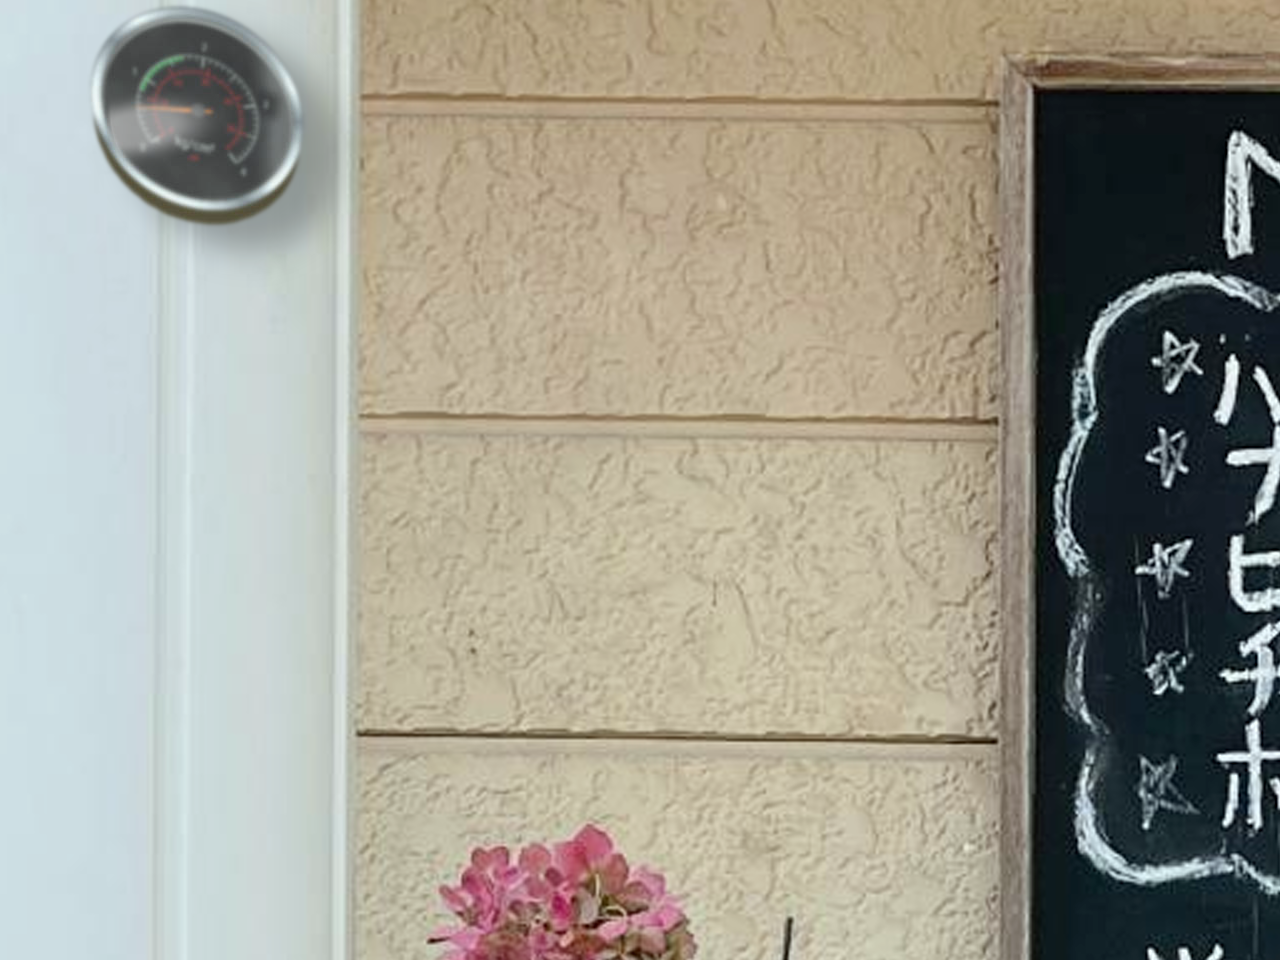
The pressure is 0.5
